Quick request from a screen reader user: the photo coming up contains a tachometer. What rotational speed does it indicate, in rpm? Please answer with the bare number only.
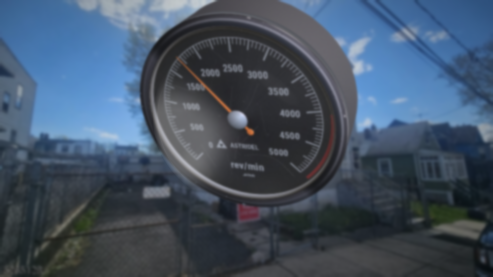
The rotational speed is 1750
